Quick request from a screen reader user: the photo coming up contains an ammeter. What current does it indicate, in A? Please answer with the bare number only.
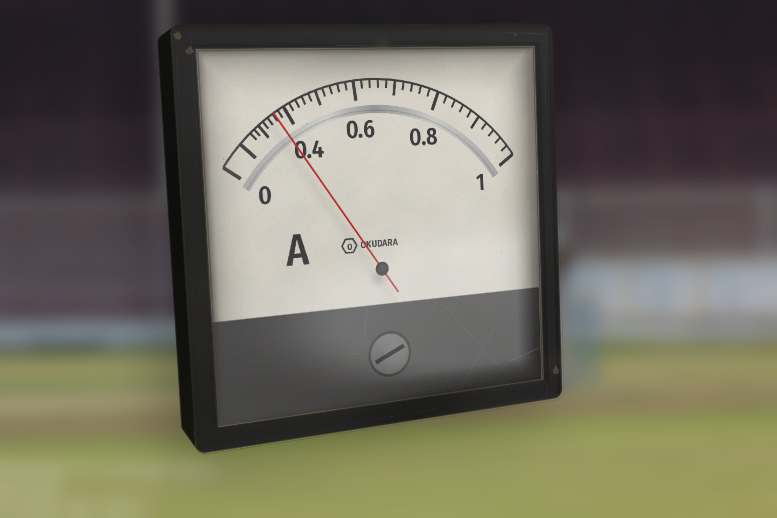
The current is 0.36
